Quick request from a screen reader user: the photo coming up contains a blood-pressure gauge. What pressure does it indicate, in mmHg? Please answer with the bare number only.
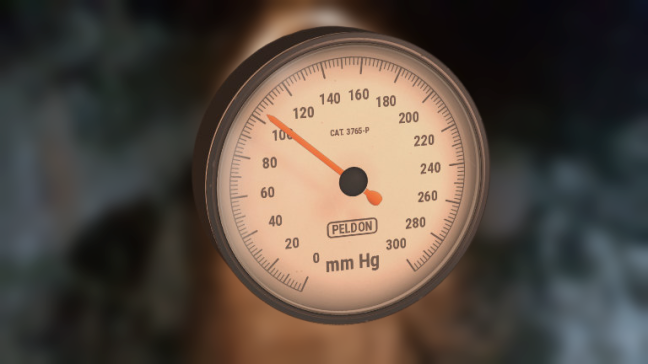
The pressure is 104
